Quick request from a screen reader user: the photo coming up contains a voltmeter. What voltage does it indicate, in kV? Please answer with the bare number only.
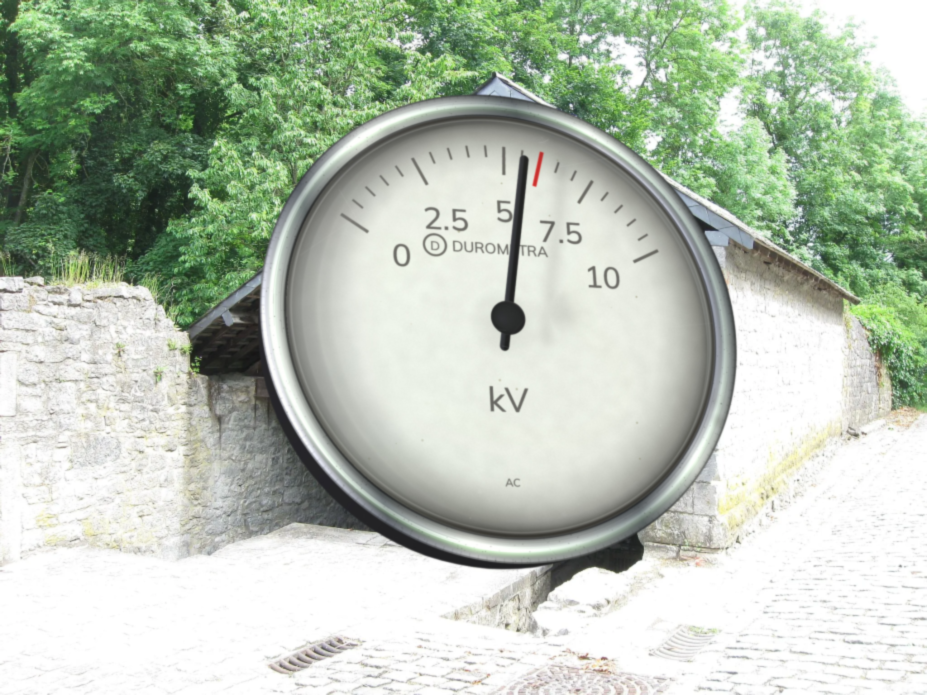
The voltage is 5.5
